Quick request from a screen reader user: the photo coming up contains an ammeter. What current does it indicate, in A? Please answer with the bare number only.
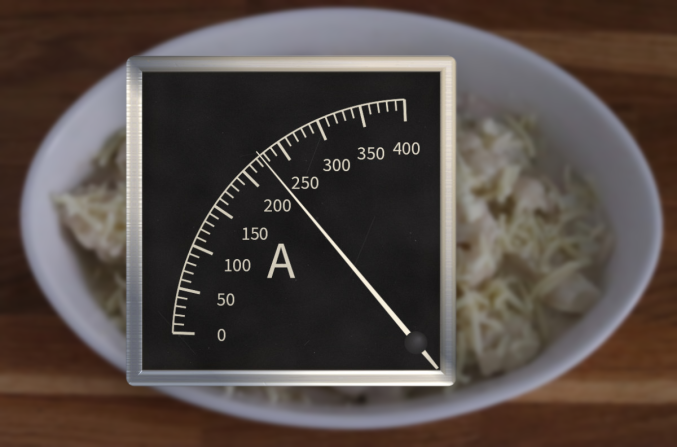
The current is 225
